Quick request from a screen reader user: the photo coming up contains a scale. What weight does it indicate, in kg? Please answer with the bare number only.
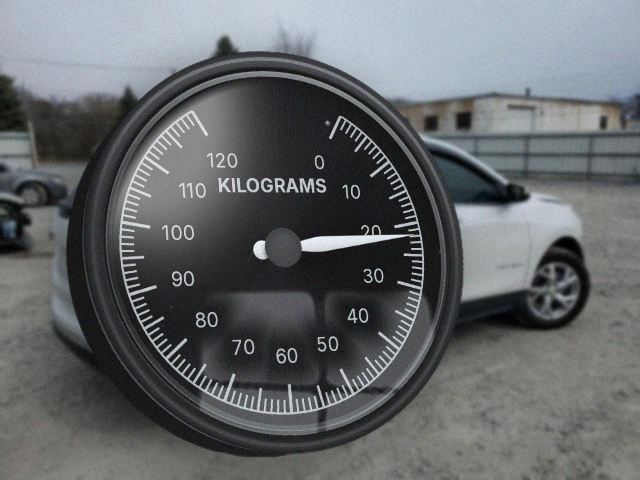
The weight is 22
